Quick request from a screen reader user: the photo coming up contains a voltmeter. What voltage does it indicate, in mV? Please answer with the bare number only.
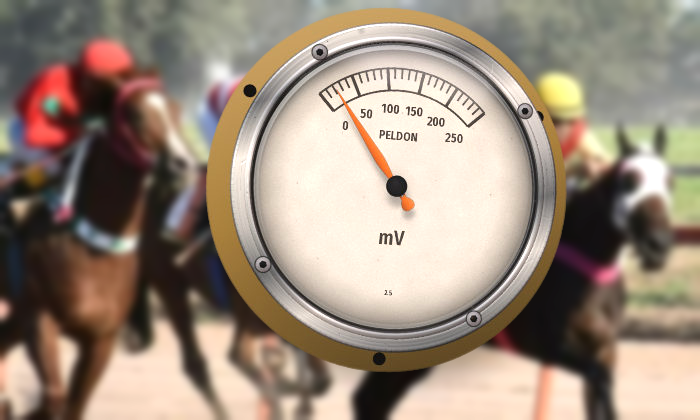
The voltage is 20
